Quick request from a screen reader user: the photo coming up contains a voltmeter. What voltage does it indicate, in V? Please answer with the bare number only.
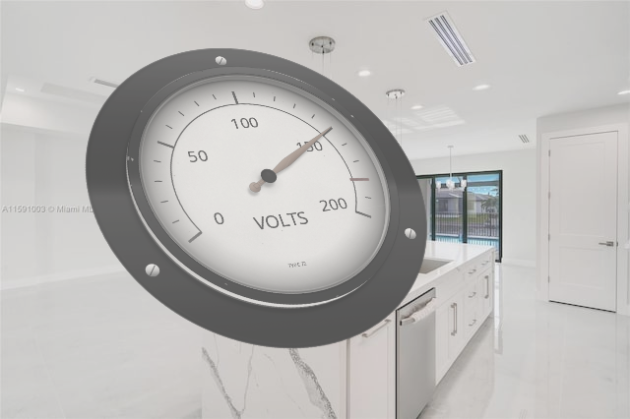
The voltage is 150
